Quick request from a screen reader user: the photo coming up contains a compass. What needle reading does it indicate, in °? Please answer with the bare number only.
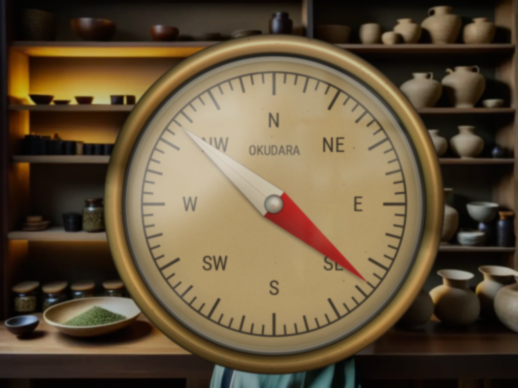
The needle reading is 130
